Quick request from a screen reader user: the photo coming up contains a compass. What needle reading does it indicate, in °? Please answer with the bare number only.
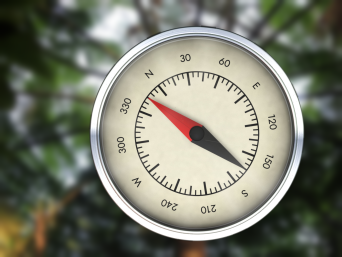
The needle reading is 345
